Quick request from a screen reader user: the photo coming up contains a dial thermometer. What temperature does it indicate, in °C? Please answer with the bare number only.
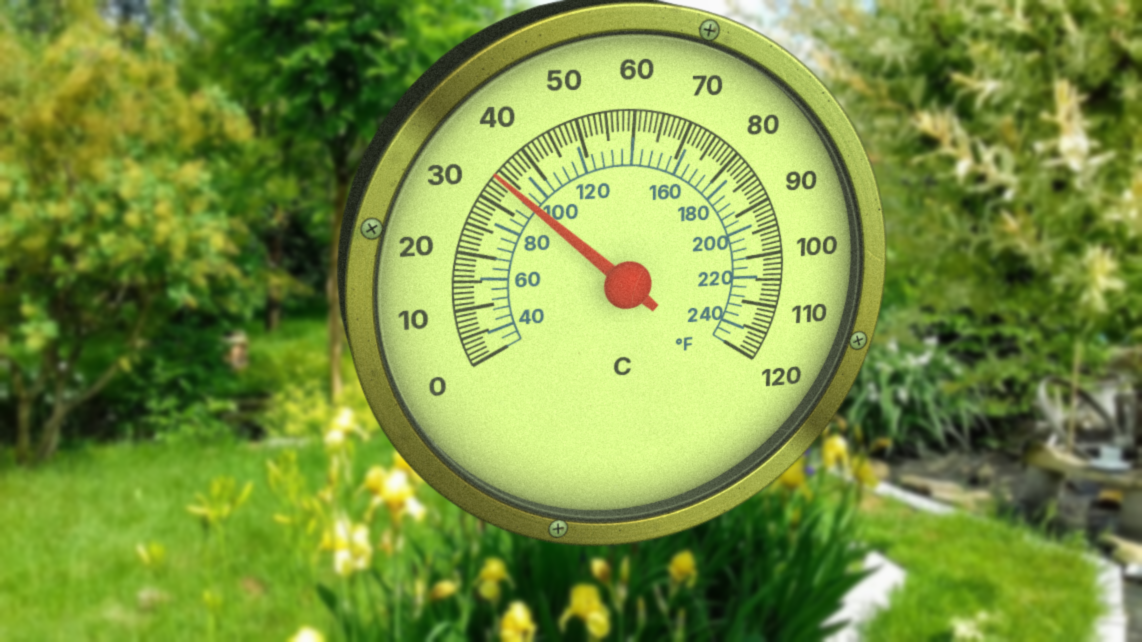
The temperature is 34
